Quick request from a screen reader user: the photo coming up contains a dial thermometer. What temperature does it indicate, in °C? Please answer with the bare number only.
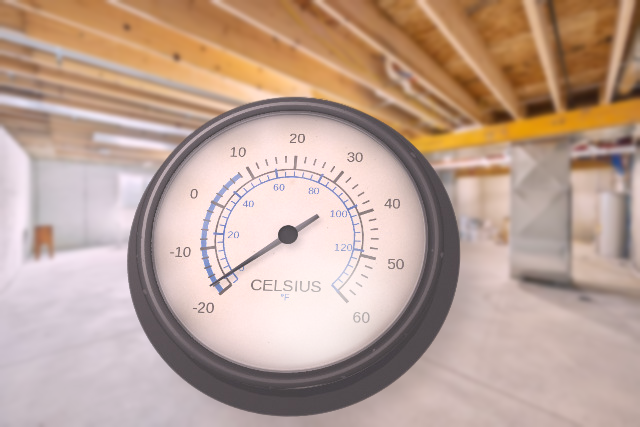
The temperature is -18
